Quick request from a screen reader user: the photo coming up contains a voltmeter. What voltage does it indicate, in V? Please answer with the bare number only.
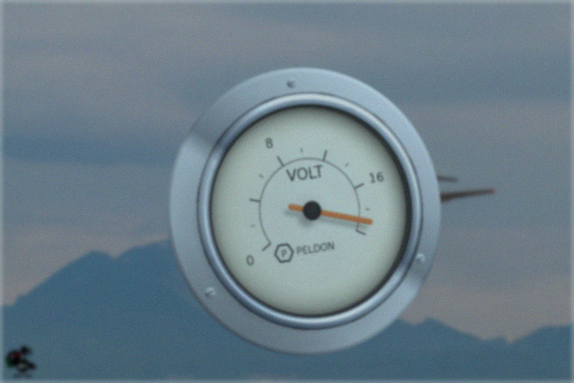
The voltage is 19
